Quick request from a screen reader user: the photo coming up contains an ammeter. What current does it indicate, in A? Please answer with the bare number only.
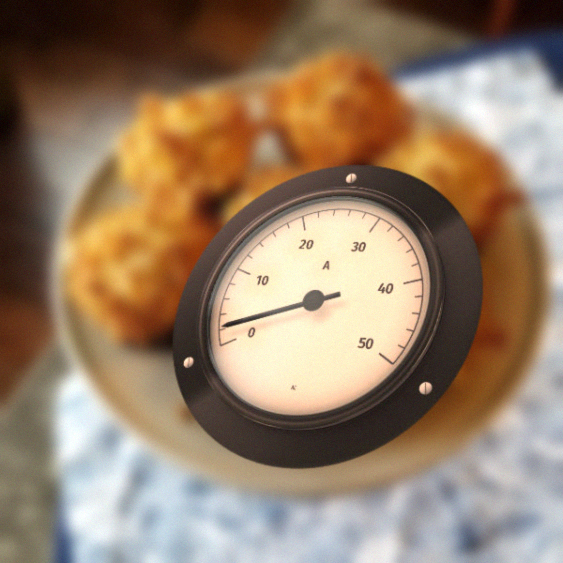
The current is 2
